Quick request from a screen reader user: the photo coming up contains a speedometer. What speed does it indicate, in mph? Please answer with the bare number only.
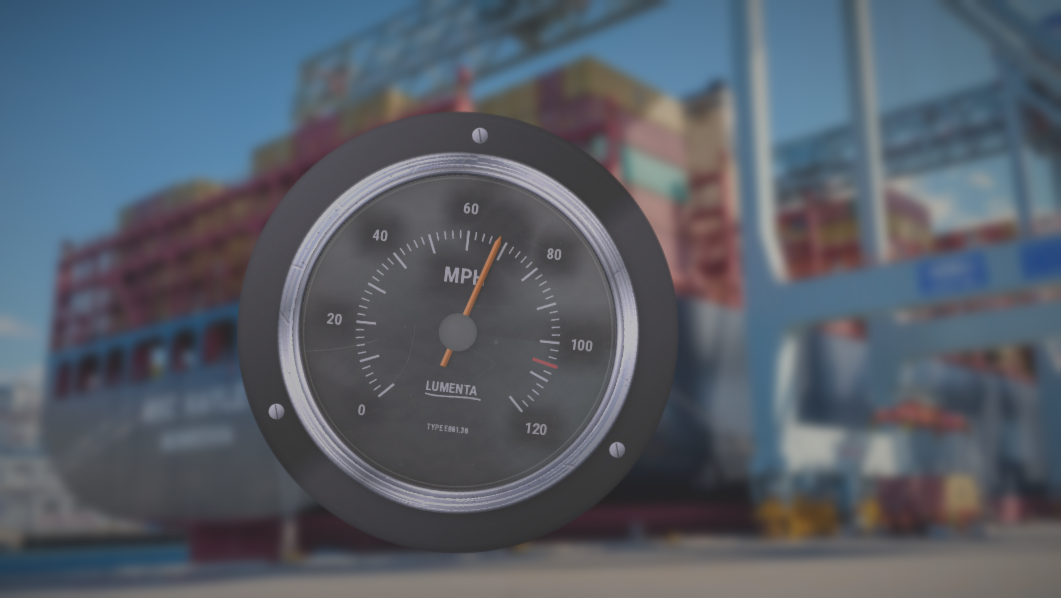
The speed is 68
